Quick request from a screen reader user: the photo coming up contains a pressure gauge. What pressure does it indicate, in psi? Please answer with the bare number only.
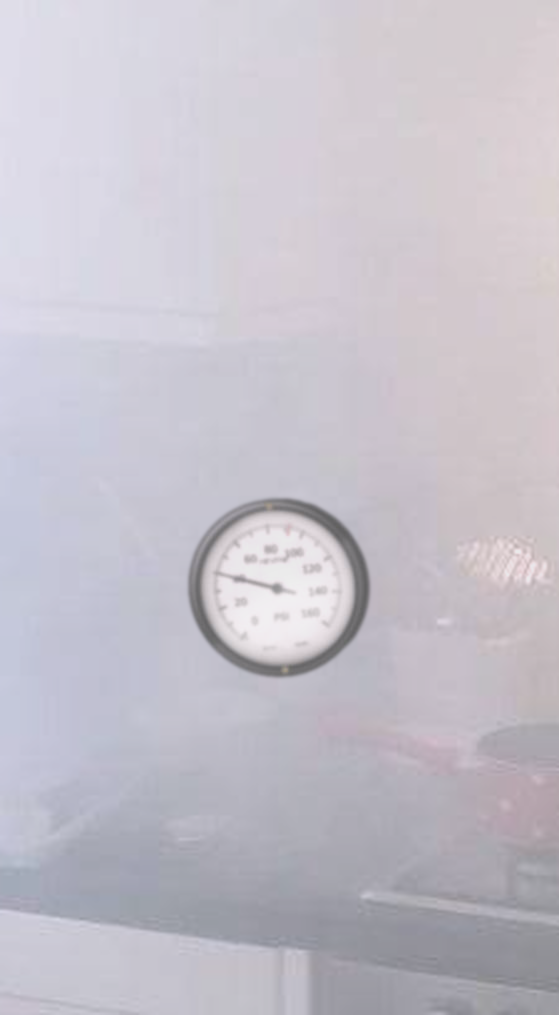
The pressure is 40
